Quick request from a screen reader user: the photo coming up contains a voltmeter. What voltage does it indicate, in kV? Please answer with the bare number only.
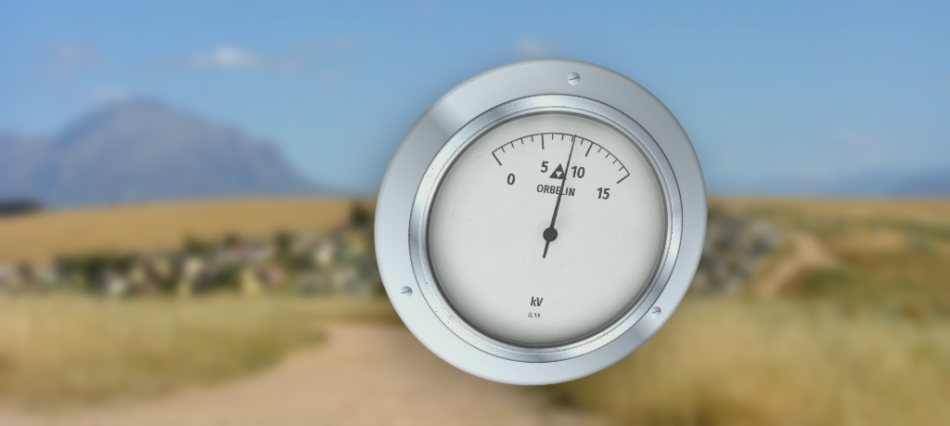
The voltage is 8
